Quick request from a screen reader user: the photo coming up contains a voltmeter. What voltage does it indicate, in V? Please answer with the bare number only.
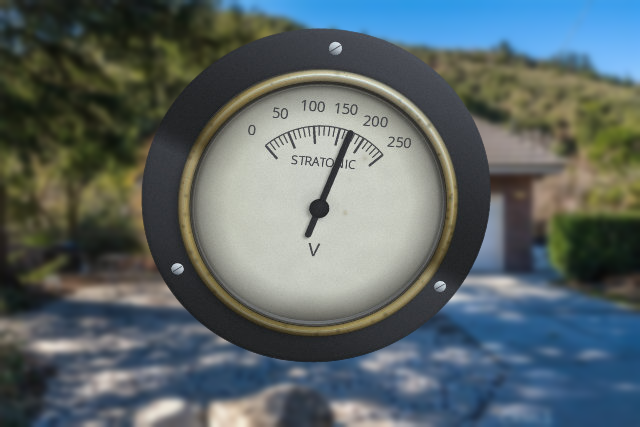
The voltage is 170
